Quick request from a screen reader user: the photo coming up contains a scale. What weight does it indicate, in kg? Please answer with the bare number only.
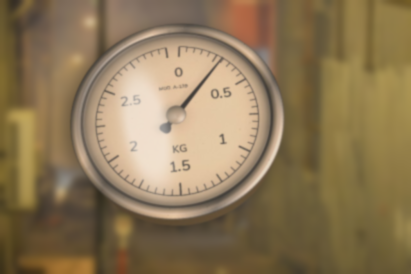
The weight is 0.3
